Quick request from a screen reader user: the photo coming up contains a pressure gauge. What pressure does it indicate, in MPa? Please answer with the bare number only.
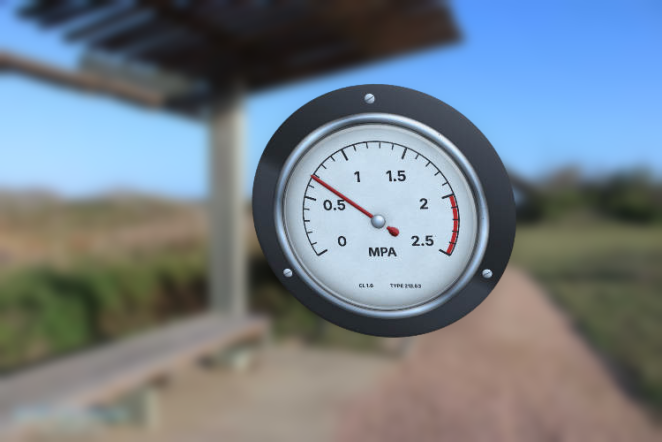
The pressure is 0.7
